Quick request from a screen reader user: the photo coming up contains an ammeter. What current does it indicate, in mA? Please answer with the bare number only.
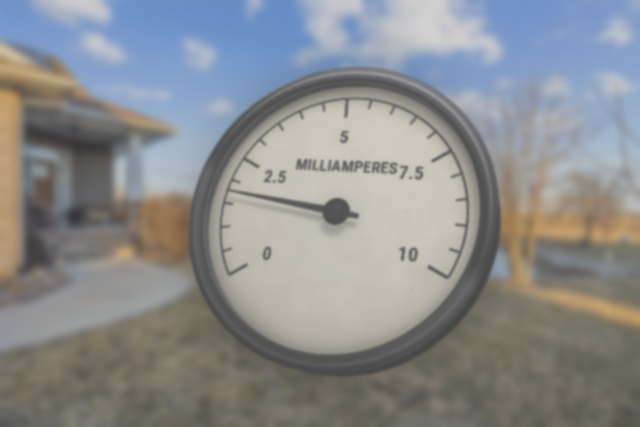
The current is 1.75
